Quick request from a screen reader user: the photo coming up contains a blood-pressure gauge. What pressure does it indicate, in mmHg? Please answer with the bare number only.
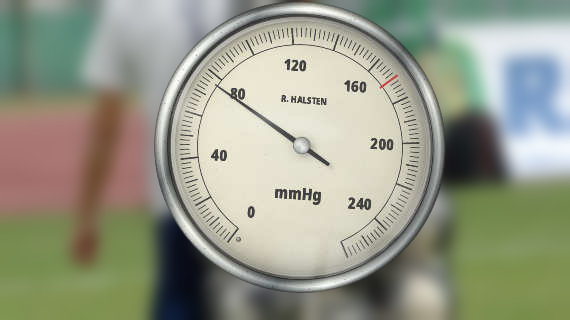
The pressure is 76
